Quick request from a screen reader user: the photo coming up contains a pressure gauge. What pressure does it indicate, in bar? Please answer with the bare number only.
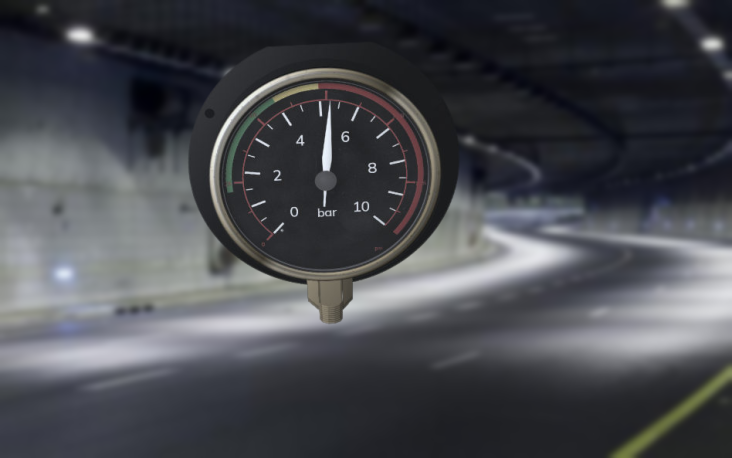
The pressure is 5.25
